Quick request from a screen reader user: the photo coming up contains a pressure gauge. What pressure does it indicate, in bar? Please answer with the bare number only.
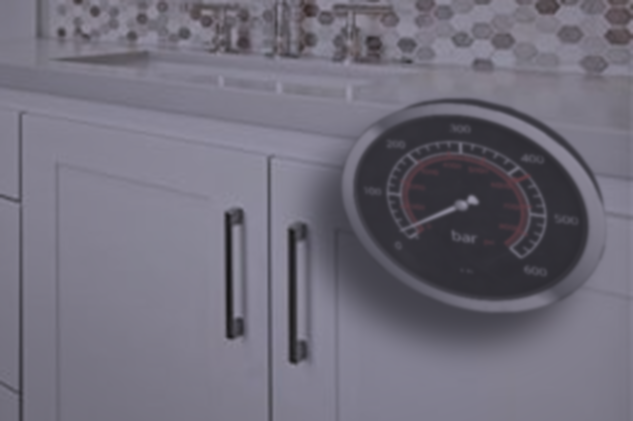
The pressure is 20
